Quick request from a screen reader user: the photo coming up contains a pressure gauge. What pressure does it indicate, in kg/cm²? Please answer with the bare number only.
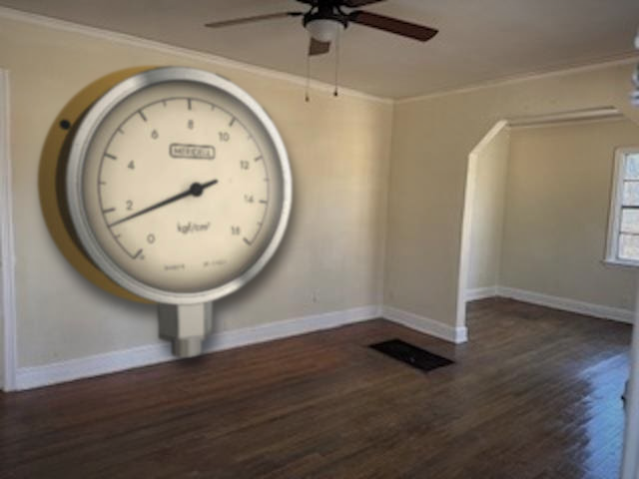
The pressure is 1.5
